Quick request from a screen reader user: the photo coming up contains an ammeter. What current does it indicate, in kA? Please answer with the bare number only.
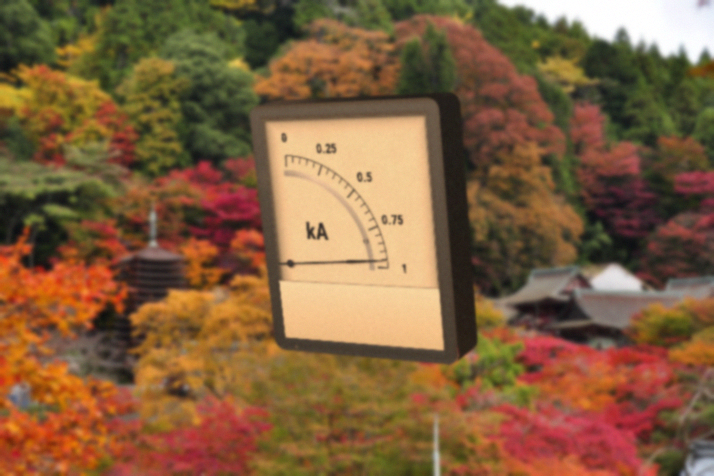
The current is 0.95
